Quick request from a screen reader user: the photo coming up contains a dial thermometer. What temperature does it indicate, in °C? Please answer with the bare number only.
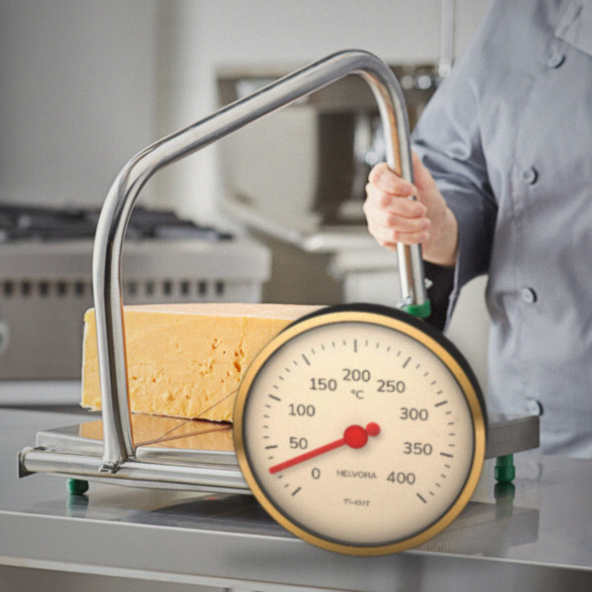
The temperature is 30
